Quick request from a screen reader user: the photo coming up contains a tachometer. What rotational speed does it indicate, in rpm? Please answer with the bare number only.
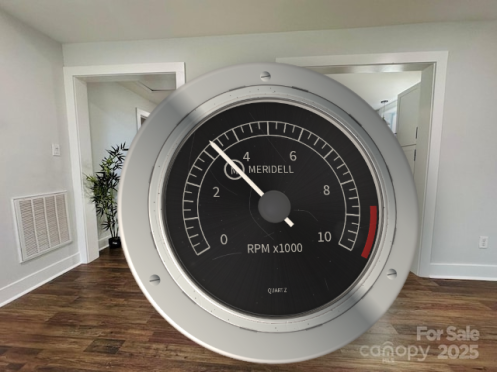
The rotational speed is 3250
